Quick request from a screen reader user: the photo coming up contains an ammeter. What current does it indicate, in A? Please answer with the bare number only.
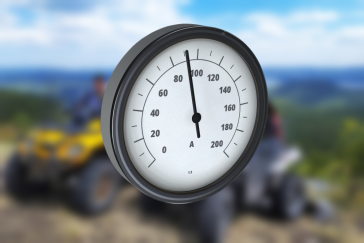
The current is 90
